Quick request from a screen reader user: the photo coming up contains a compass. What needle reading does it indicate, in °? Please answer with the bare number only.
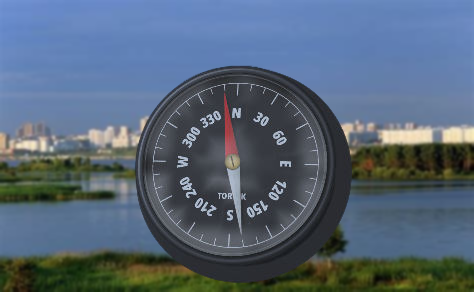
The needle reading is 350
